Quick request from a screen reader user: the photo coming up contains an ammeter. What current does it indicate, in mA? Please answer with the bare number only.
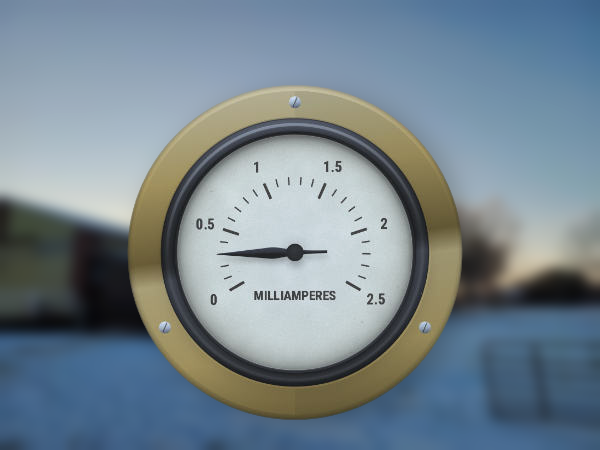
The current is 0.3
